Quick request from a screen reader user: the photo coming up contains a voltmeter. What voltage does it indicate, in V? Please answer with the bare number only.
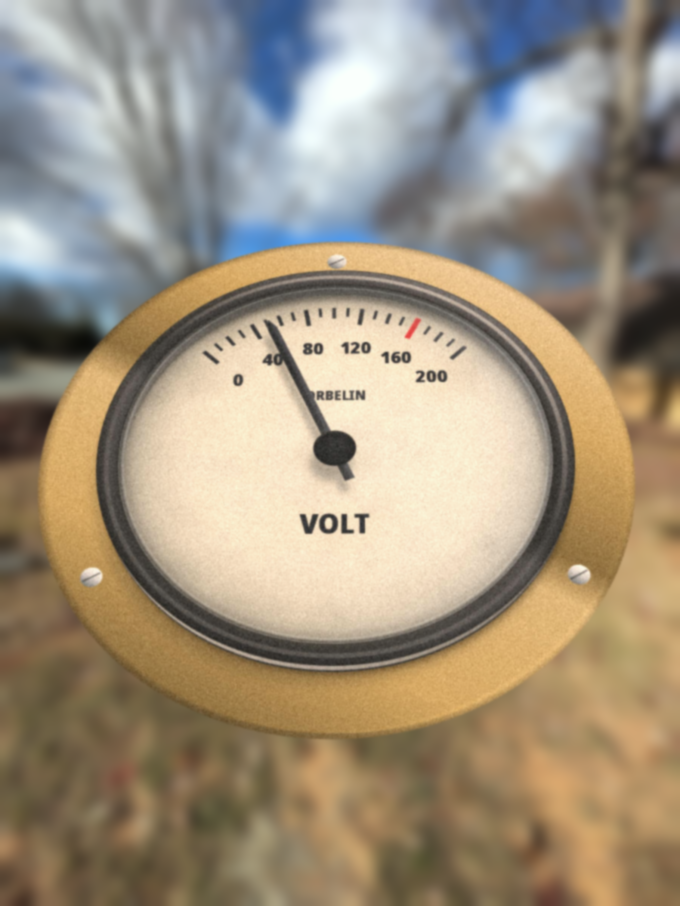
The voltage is 50
